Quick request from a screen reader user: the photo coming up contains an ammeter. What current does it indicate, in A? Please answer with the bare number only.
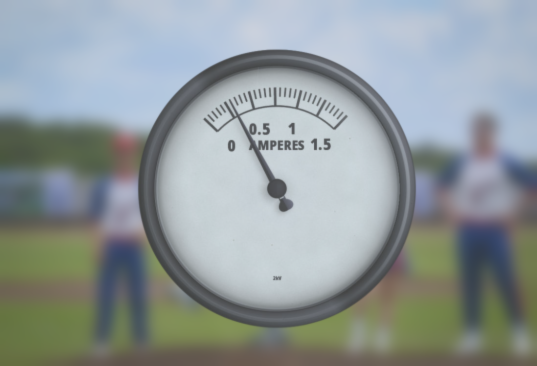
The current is 0.3
